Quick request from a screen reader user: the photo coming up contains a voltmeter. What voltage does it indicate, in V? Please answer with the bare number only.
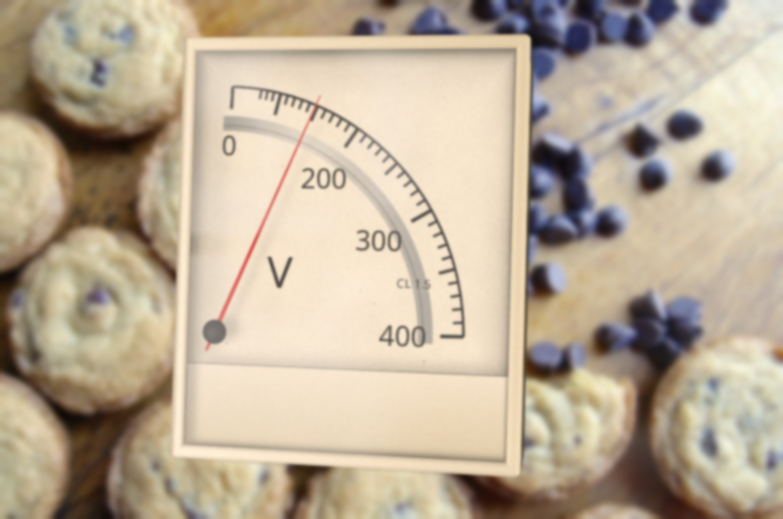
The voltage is 150
